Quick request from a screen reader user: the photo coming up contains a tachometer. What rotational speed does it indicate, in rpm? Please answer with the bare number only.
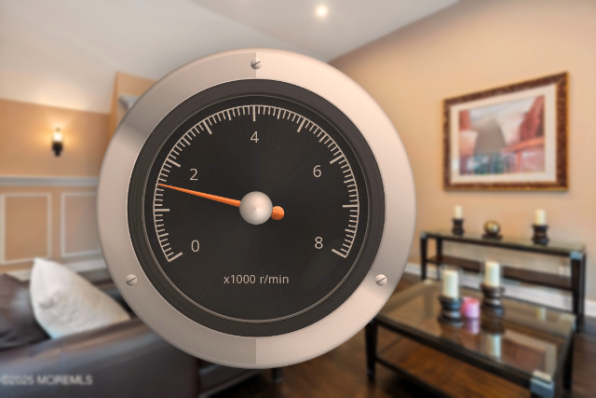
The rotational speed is 1500
